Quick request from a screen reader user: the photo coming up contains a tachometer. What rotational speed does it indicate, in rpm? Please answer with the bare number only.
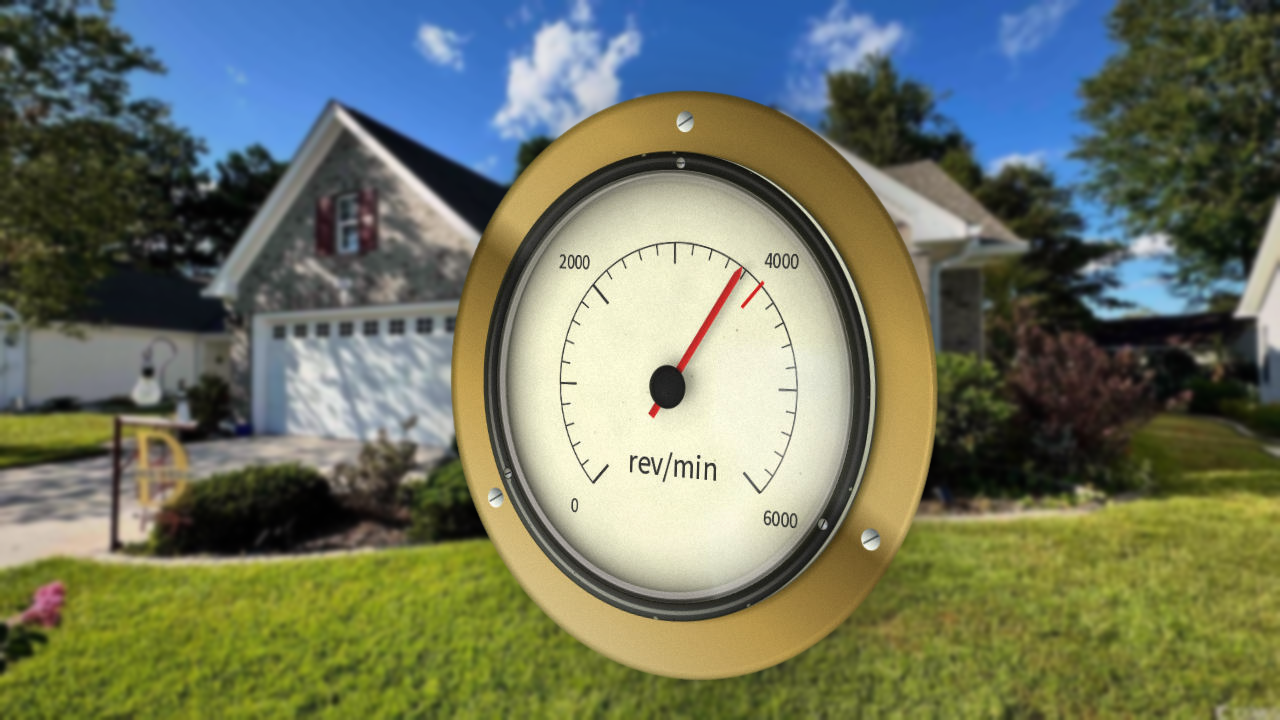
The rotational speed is 3800
